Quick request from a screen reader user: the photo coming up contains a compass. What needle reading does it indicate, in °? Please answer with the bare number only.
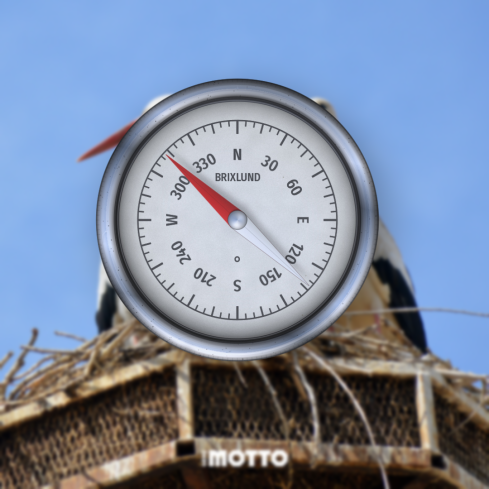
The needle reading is 312.5
